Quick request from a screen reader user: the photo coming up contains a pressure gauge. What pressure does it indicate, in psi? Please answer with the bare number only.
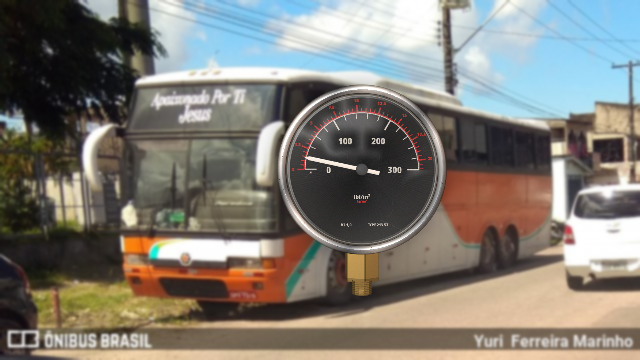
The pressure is 20
